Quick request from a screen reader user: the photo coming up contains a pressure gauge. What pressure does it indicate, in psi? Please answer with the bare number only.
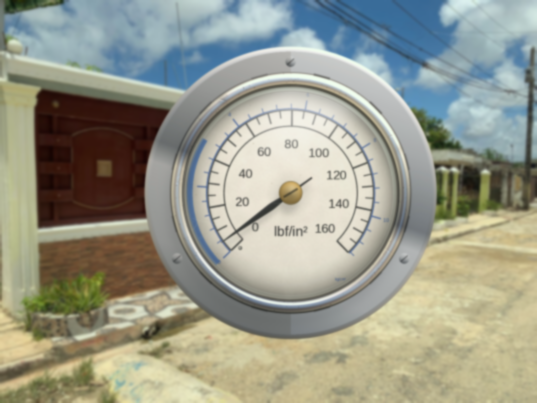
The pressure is 5
